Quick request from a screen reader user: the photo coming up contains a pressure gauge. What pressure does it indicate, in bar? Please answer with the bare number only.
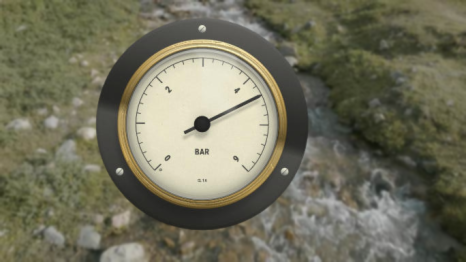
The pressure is 4.4
